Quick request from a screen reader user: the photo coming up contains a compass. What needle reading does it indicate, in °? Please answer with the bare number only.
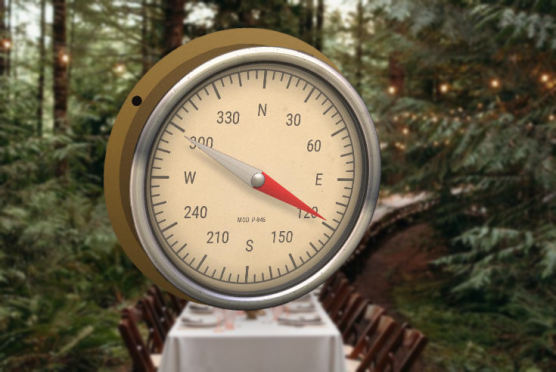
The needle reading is 117.5
